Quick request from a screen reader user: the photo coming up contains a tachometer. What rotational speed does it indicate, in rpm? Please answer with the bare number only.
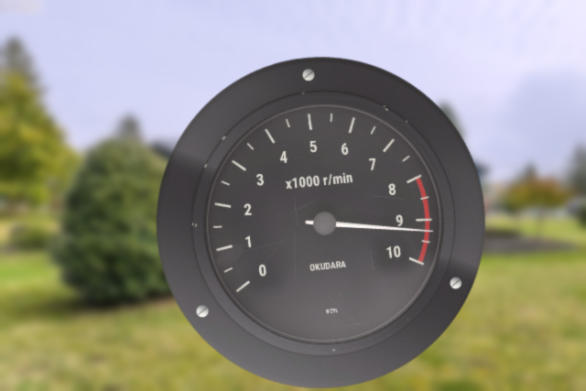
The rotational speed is 9250
